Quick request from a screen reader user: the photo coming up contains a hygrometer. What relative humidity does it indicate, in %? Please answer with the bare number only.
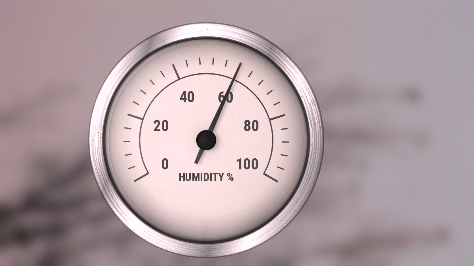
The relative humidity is 60
